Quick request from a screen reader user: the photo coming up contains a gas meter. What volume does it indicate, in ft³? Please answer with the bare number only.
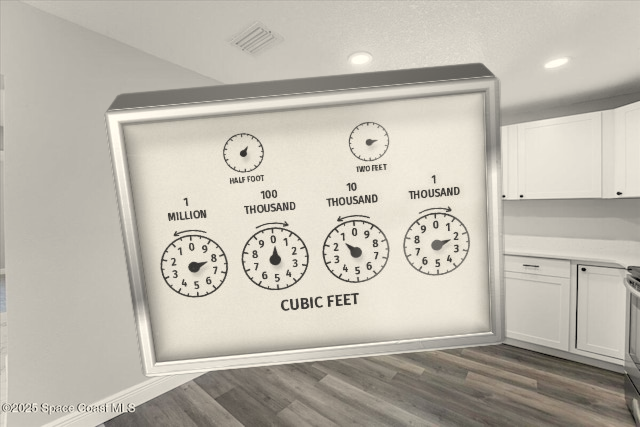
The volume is 801200
